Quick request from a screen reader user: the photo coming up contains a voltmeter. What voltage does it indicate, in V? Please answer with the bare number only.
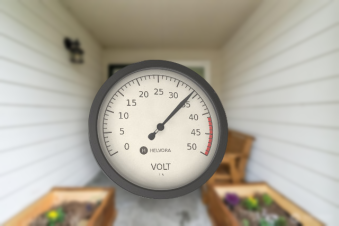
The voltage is 34
